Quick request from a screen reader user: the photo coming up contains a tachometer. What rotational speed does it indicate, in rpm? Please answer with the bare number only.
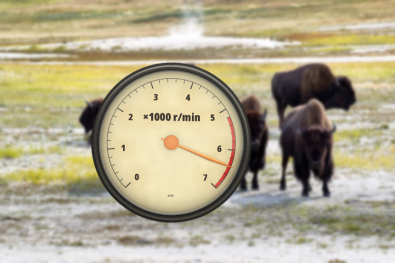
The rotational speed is 6400
